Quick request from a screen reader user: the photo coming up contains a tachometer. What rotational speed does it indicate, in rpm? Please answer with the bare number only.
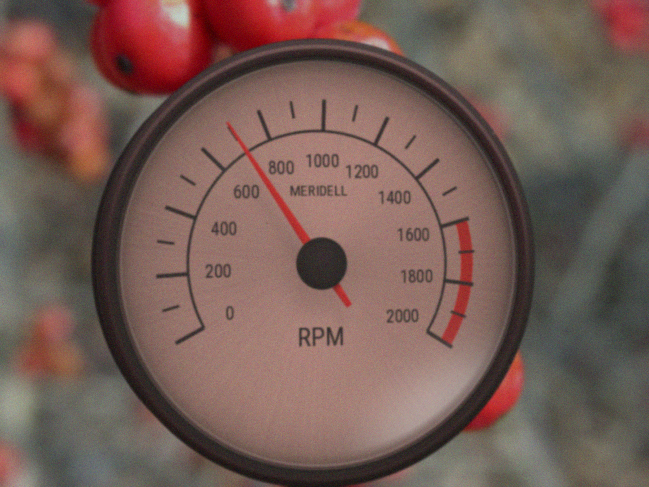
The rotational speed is 700
